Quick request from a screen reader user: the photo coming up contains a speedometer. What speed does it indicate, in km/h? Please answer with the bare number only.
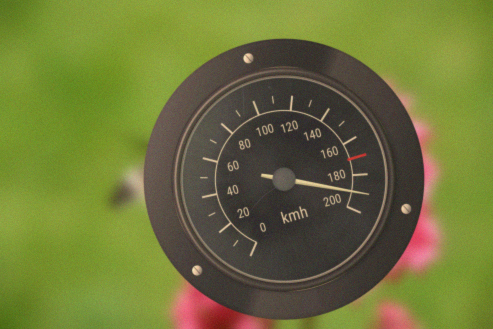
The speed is 190
